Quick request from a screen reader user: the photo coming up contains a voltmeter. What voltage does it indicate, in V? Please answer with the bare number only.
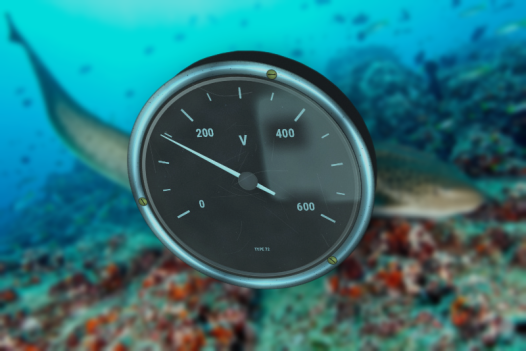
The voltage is 150
